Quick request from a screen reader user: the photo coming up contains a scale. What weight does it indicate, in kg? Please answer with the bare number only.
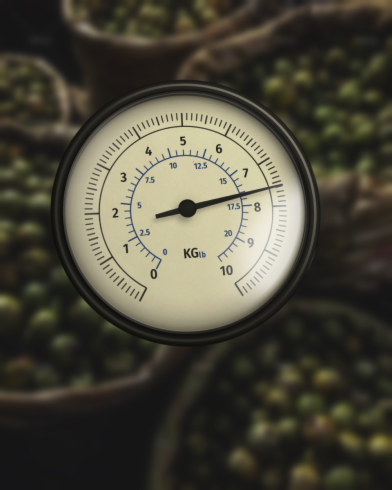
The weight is 7.6
